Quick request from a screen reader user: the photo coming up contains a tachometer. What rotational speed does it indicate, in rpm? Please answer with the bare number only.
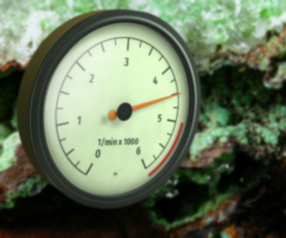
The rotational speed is 4500
